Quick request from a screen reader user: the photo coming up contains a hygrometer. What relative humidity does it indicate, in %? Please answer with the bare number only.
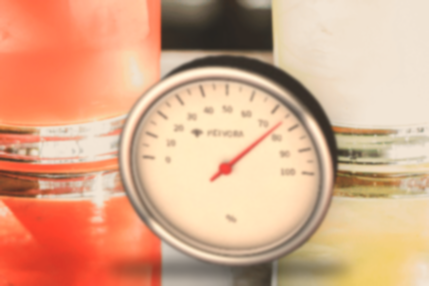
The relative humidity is 75
